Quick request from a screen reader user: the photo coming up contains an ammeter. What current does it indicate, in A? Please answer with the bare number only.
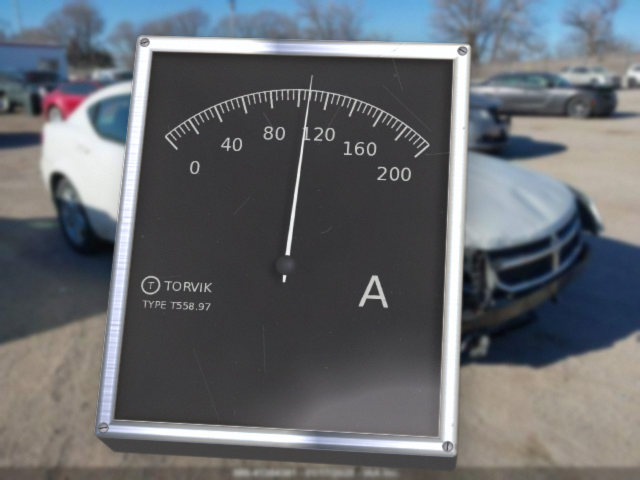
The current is 108
